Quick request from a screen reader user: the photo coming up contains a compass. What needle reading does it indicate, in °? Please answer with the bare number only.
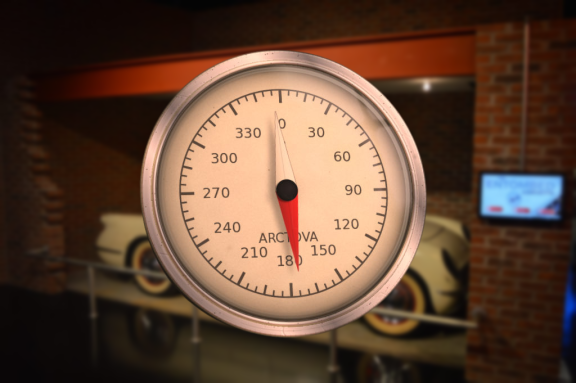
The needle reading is 175
